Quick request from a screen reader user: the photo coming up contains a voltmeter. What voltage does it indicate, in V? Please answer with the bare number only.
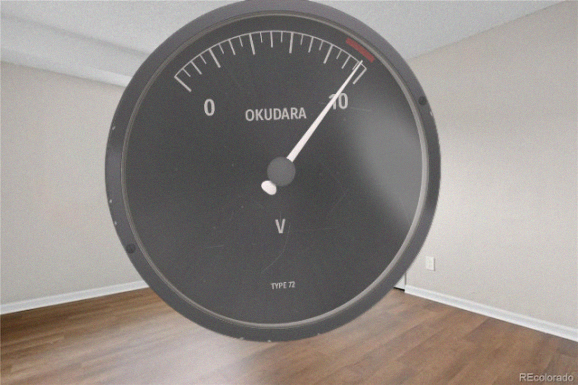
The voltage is 9.5
